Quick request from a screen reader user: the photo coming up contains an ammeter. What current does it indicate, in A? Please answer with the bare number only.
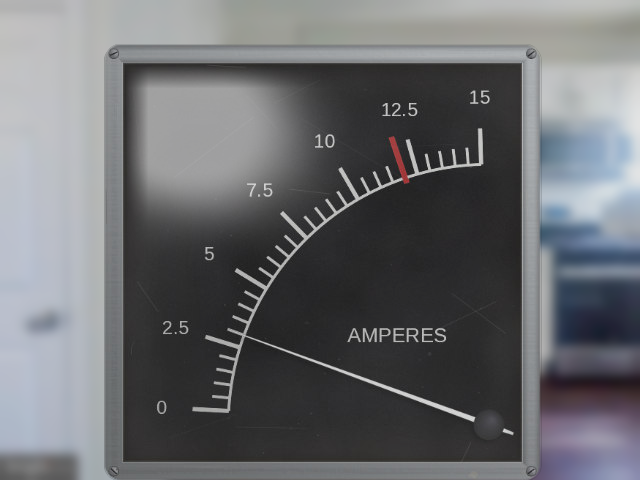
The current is 3
